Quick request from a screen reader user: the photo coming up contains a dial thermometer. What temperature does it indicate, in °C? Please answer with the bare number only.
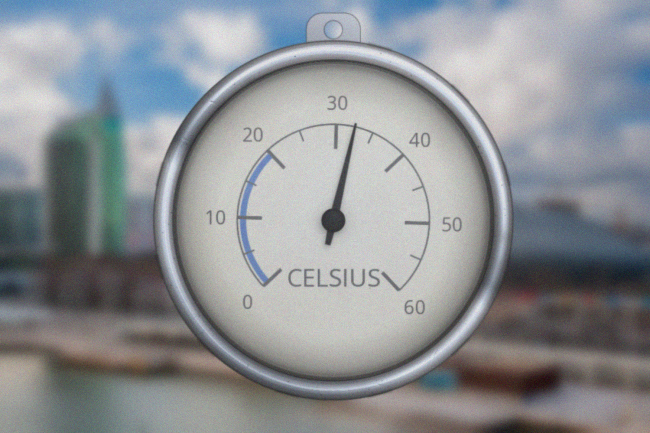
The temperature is 32.5
